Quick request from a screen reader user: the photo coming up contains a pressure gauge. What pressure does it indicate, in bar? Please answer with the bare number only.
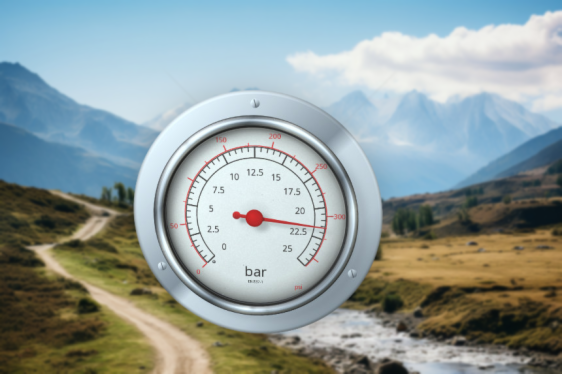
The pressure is 21.5
